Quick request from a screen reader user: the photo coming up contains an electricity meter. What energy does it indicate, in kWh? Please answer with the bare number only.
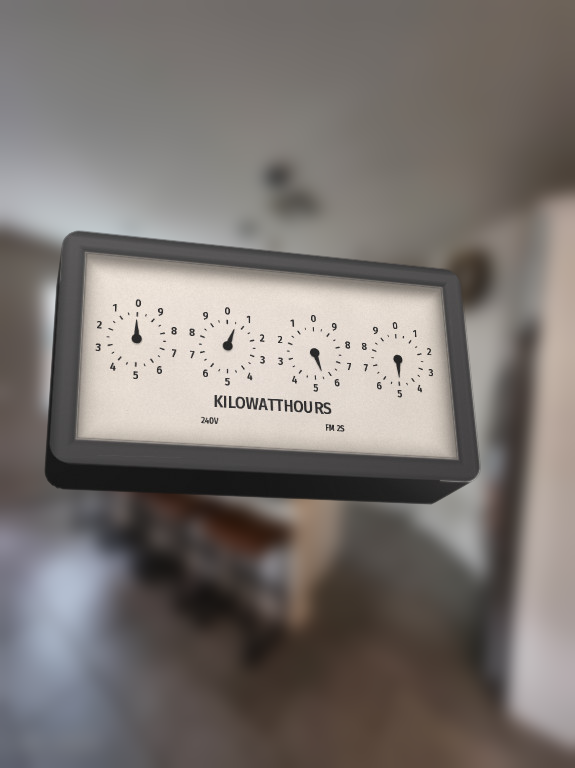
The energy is 55
